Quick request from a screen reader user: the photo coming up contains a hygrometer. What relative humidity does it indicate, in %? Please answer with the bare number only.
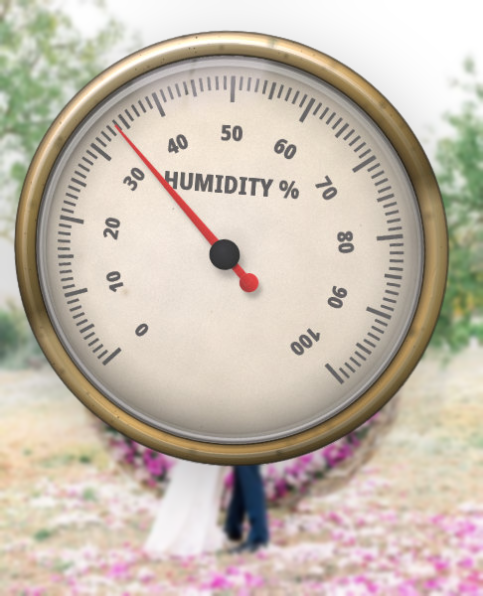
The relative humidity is 34
